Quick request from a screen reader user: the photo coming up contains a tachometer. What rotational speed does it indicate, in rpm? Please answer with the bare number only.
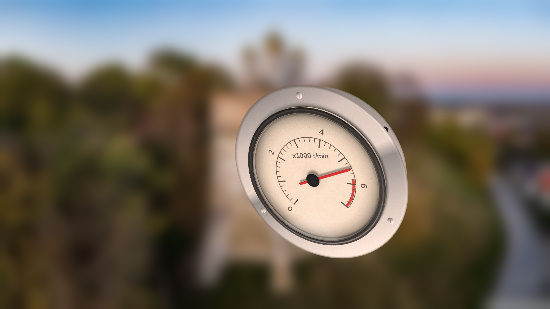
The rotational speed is 5400
